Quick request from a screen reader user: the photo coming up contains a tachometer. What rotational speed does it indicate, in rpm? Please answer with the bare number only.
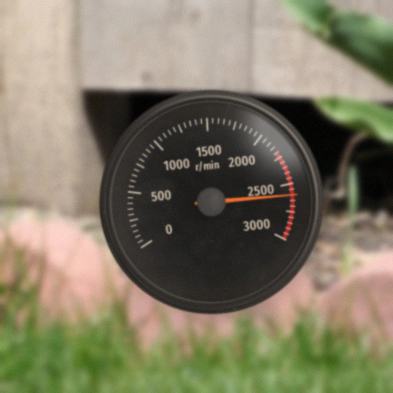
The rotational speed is 2600
